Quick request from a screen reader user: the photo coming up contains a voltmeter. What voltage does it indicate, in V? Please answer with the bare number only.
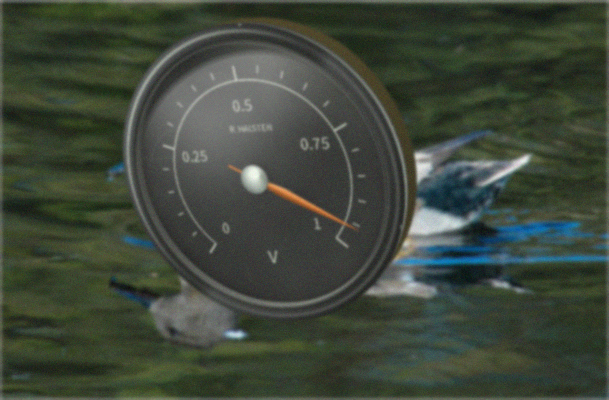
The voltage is 0.95
